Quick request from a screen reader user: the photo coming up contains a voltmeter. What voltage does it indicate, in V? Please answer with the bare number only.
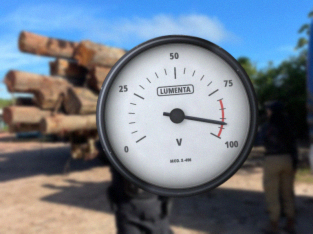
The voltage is 92.5
